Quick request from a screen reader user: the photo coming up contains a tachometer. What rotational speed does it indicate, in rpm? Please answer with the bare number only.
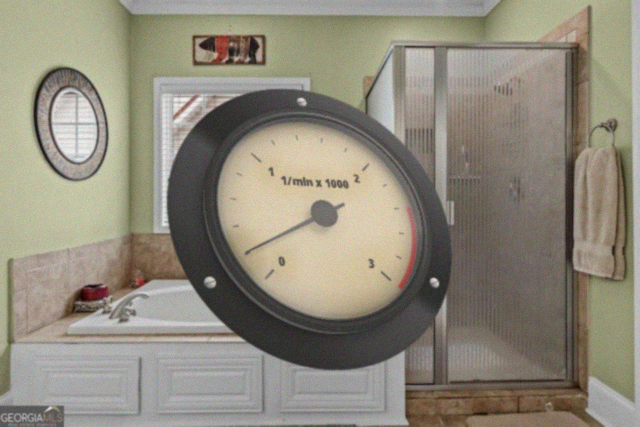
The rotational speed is 200
